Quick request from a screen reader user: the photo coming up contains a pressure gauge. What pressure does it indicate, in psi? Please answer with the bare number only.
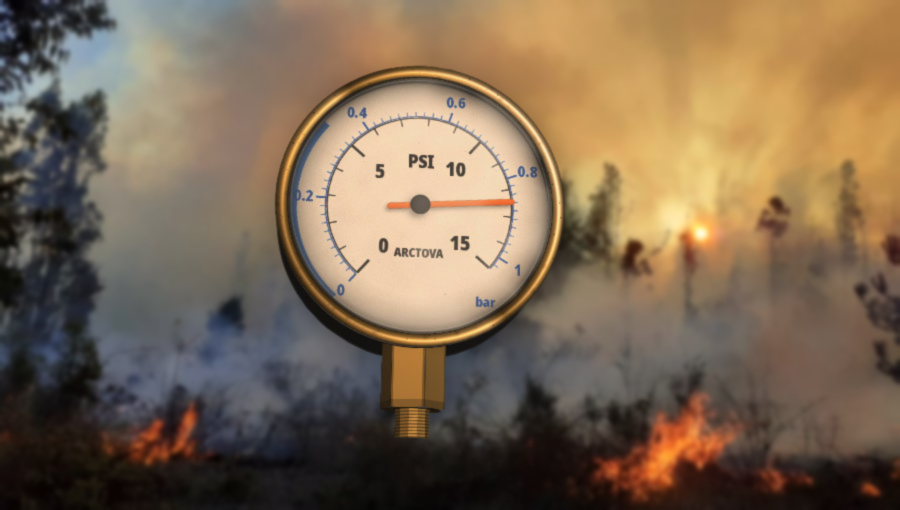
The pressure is 12.5
